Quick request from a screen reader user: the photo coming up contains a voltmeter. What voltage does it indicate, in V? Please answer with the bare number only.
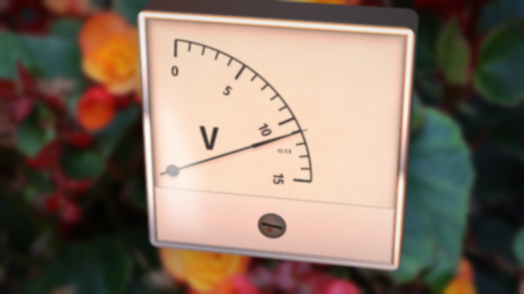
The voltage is 11
